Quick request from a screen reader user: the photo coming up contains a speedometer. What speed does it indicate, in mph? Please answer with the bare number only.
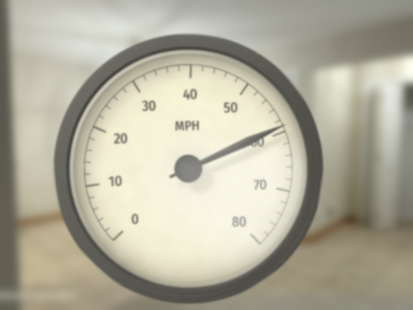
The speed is 59
